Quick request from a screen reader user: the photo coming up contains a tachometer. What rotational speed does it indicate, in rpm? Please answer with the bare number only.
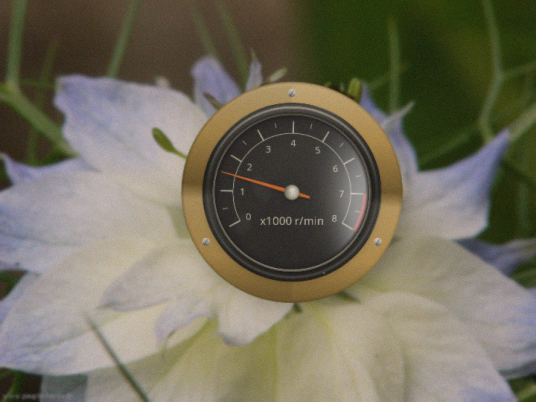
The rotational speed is 1500
